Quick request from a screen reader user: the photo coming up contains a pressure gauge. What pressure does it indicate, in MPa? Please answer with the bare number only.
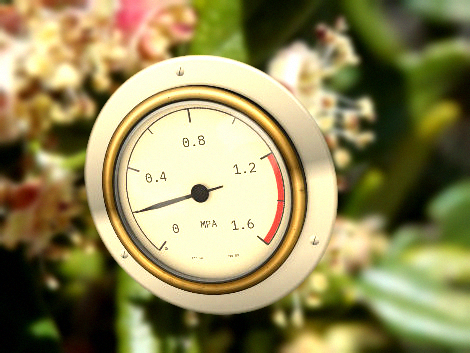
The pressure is 0.2
